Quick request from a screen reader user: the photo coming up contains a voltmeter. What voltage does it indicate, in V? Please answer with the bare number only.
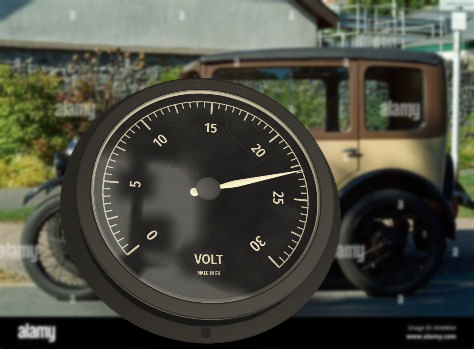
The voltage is 23
